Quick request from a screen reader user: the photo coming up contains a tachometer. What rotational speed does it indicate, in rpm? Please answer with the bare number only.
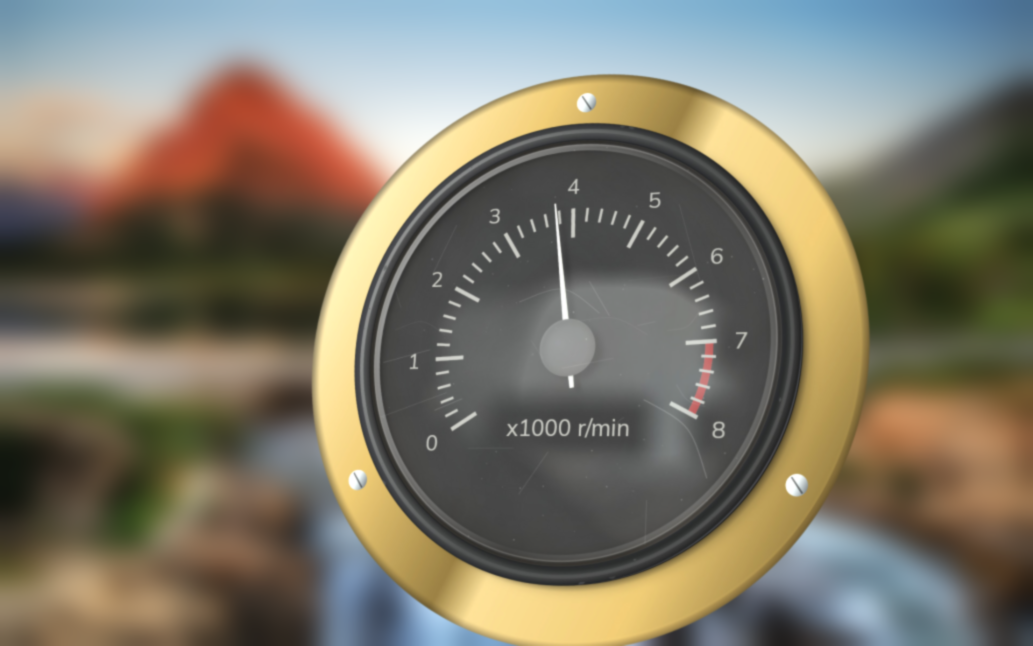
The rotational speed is 3800
